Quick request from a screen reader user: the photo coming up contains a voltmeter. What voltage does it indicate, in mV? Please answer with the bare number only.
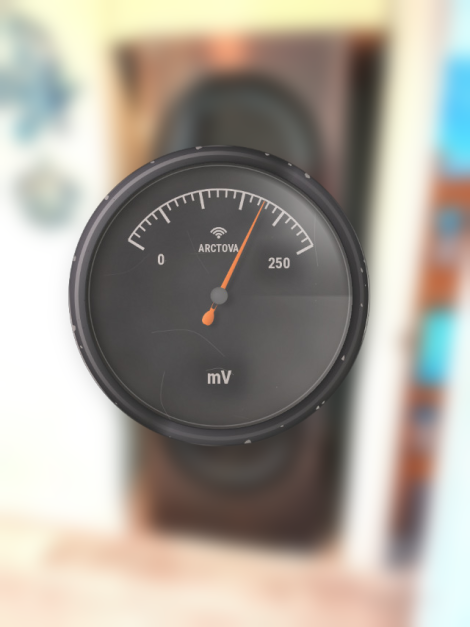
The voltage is 175
